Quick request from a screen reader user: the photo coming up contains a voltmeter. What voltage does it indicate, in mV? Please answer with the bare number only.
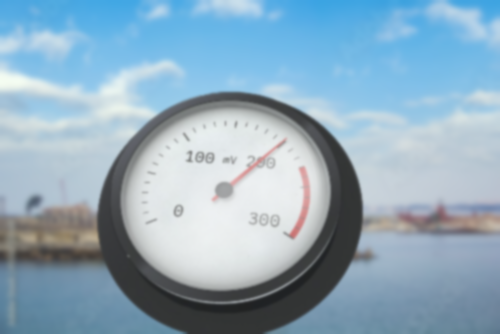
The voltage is 200
